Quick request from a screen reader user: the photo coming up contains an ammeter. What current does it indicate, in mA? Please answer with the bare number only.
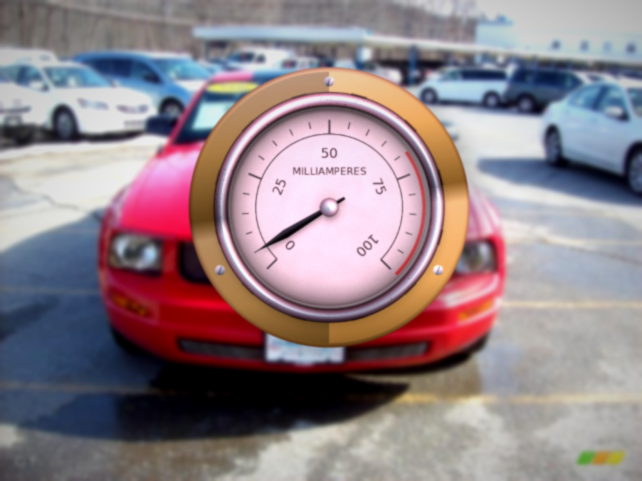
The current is 5
